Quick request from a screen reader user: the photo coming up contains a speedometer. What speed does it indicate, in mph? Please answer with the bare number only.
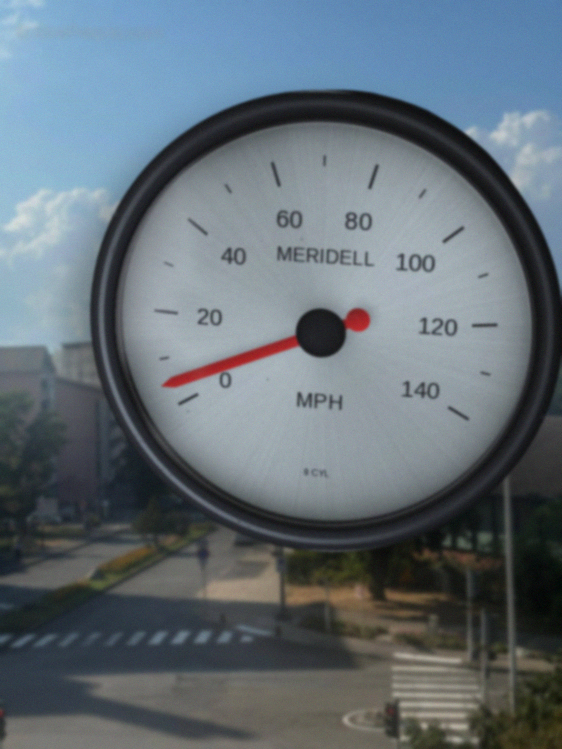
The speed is 5
